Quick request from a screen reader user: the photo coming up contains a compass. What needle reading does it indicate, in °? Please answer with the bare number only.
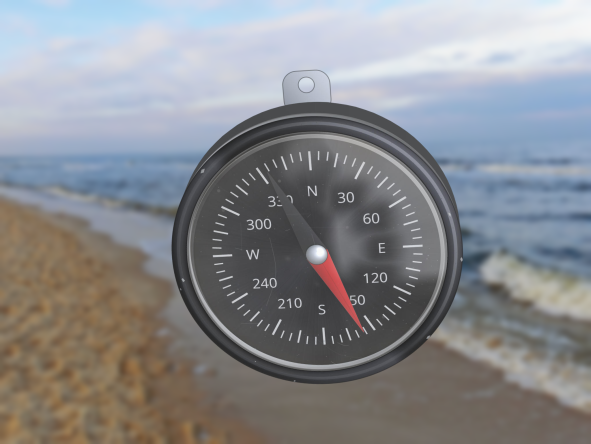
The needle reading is 155
